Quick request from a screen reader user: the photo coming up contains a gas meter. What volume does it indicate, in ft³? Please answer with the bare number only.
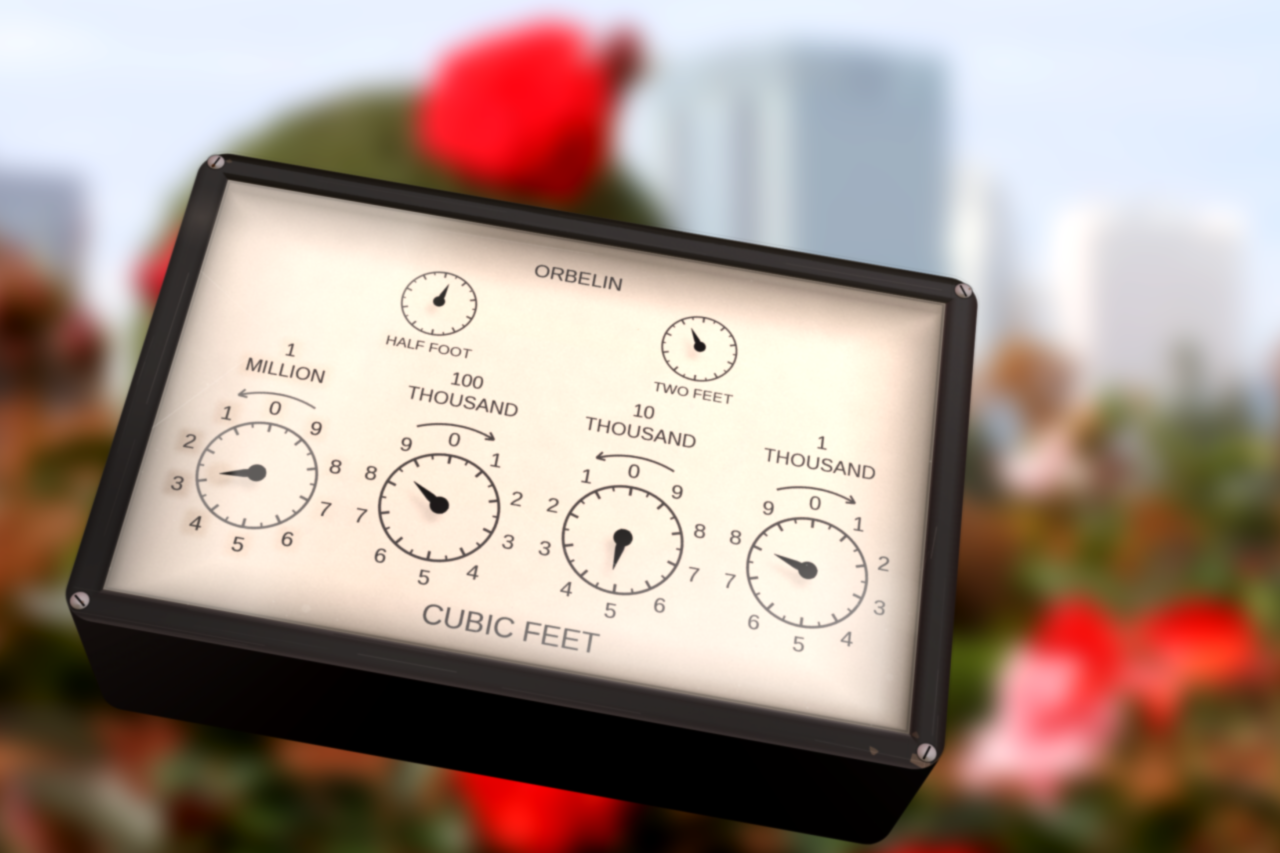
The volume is 284800
